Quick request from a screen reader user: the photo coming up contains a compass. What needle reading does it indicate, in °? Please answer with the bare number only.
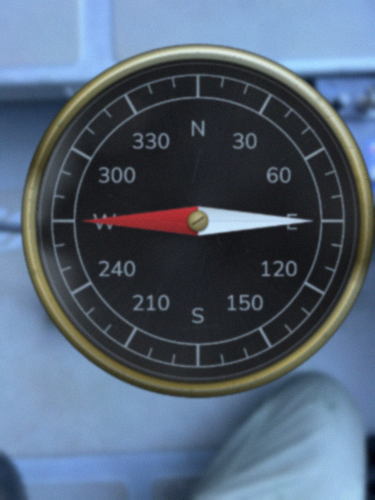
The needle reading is 270
